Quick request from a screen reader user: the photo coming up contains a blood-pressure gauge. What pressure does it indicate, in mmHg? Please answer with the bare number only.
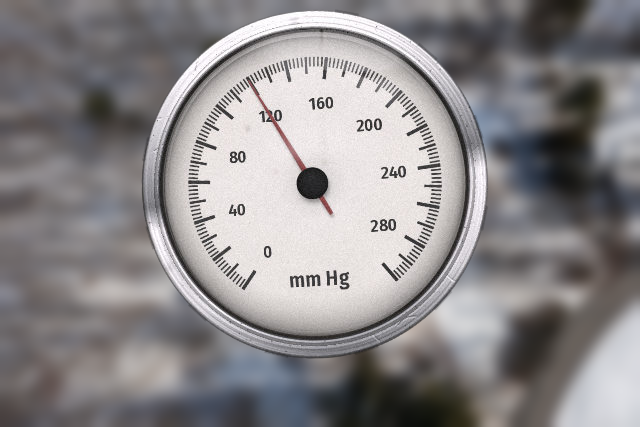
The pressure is 120
